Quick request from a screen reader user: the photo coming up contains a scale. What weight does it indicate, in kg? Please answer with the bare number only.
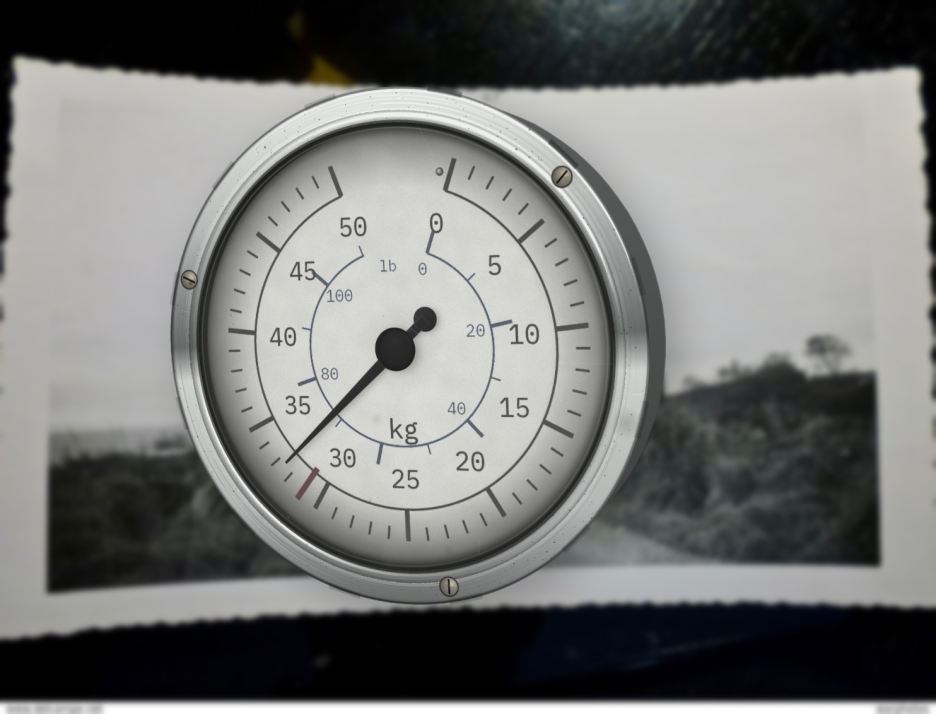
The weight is 32.5
